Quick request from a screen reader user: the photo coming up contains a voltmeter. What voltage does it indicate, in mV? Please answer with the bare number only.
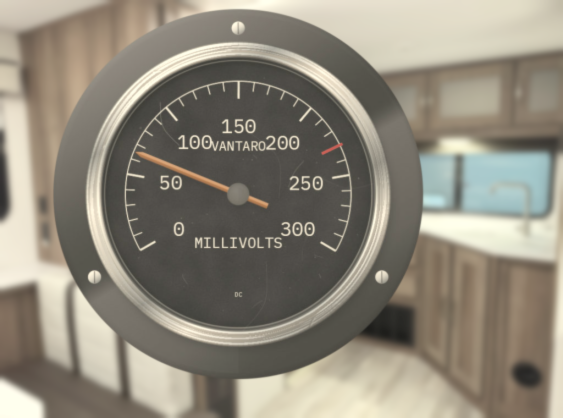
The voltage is 65
